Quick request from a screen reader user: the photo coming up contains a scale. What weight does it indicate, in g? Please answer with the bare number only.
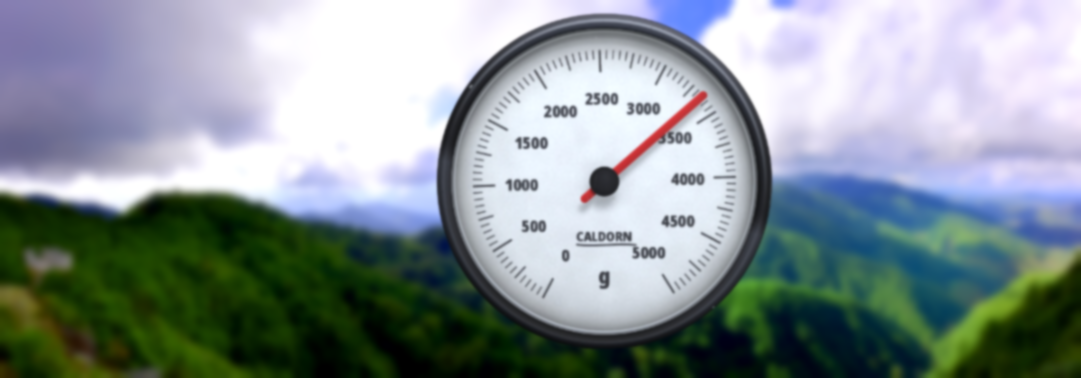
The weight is 3350
